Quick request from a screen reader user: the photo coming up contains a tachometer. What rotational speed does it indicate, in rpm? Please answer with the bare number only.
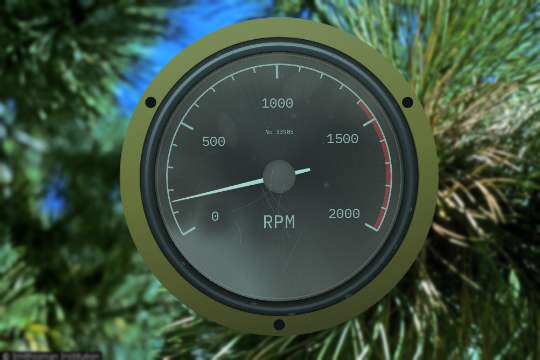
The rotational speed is 150
